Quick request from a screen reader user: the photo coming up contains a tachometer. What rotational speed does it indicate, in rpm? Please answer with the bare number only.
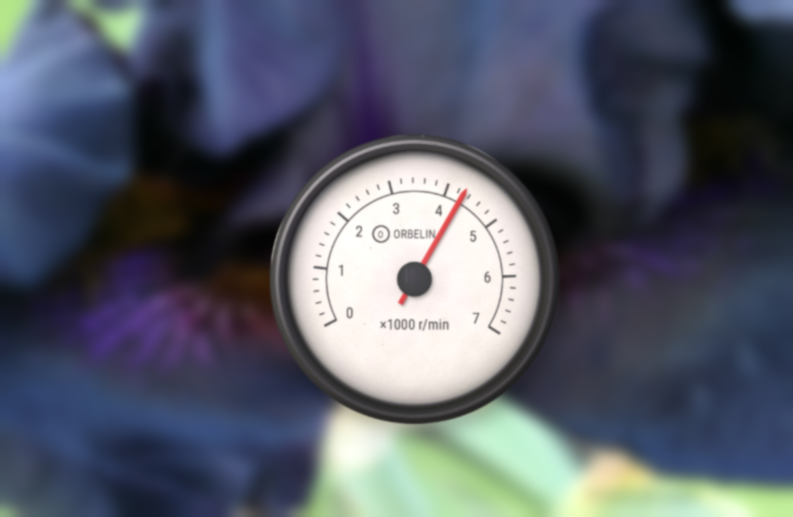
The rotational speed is 4300
